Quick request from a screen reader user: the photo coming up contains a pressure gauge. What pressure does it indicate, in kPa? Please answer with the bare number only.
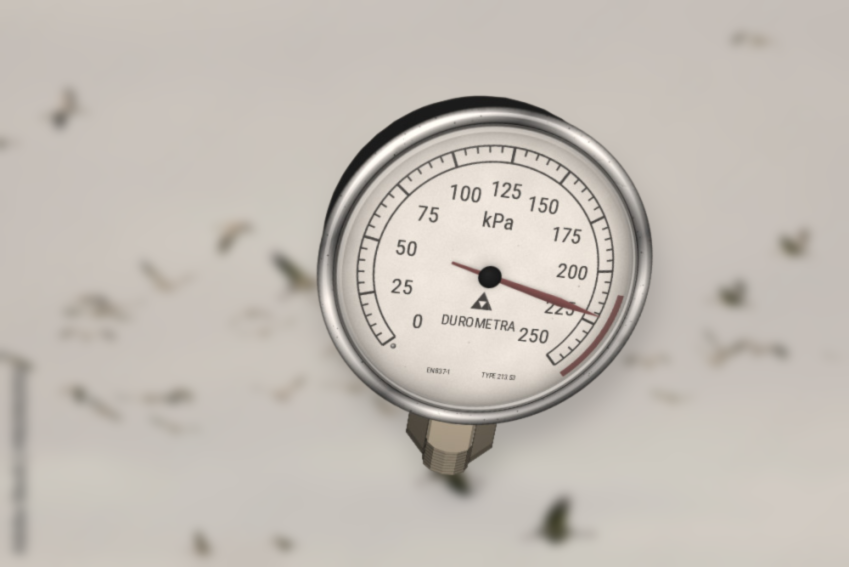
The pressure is 220
